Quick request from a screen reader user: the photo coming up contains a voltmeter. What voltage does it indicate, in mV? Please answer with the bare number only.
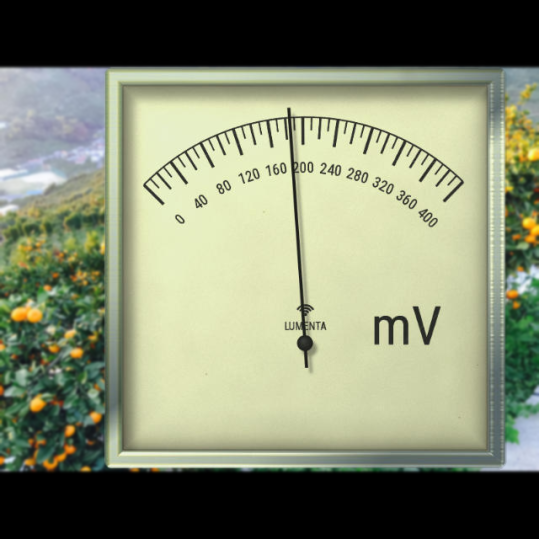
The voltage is 185
